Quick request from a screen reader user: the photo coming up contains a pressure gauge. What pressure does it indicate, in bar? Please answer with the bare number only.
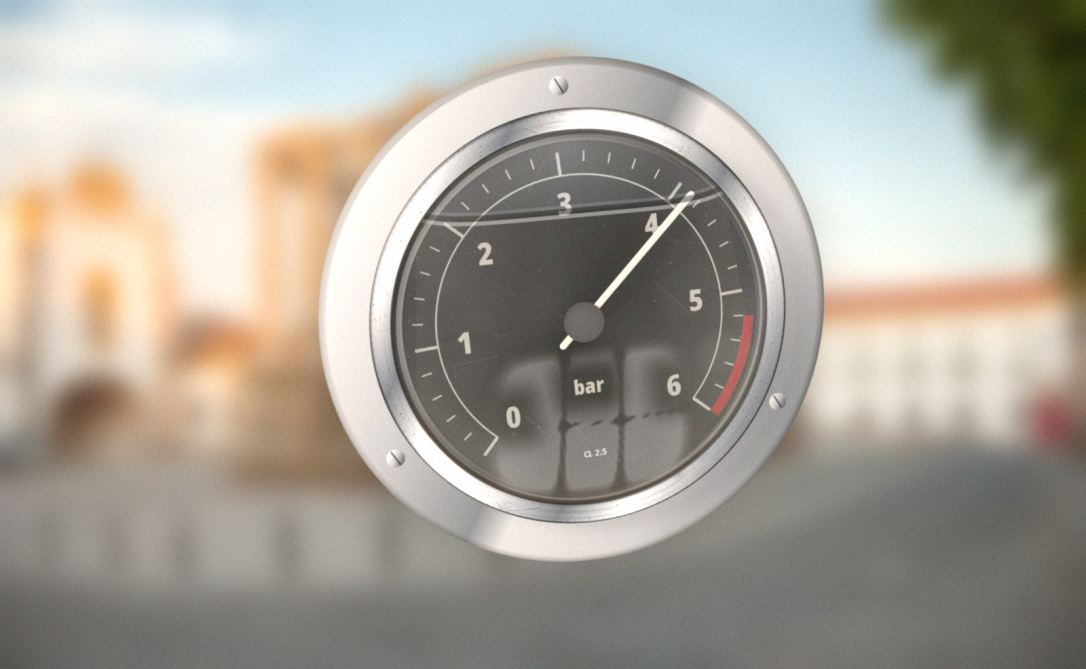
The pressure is 4.1
